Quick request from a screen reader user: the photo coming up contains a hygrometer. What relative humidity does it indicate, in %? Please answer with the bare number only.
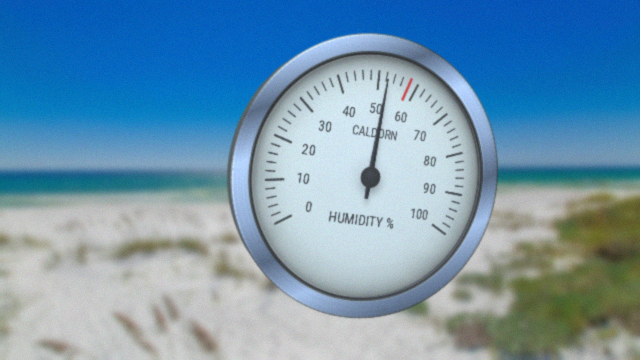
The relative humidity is 52
